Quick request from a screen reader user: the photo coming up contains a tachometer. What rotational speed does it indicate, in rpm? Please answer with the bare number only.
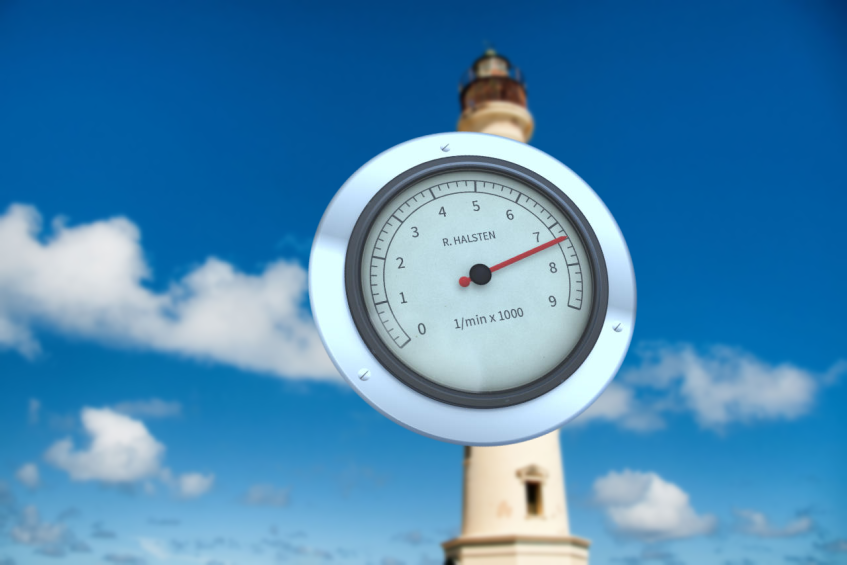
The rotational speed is 7400
